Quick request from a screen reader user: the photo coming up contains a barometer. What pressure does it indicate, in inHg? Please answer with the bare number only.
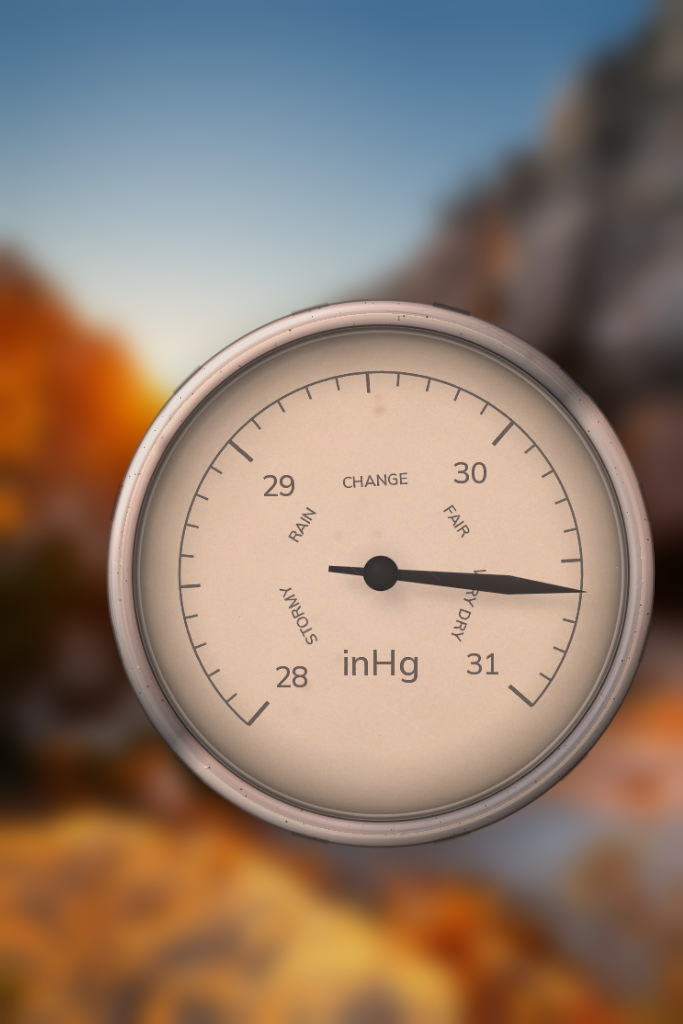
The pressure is 30.6
